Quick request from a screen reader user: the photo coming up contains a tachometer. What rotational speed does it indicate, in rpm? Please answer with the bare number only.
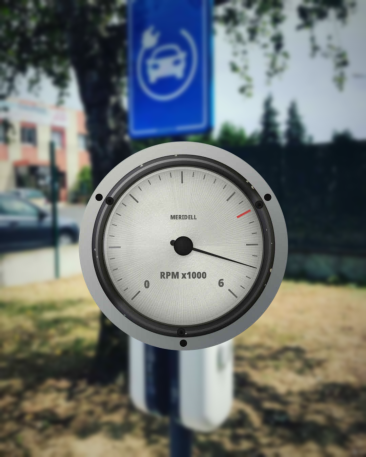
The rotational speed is 5400
